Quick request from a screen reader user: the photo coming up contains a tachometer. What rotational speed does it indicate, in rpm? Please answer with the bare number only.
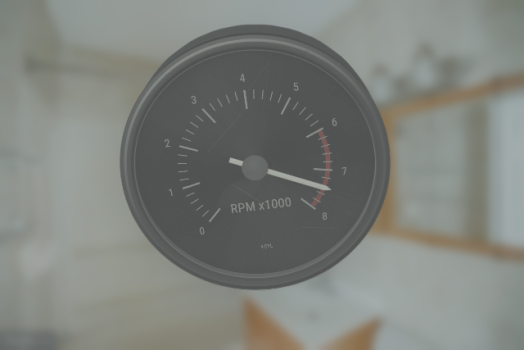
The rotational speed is 7400
